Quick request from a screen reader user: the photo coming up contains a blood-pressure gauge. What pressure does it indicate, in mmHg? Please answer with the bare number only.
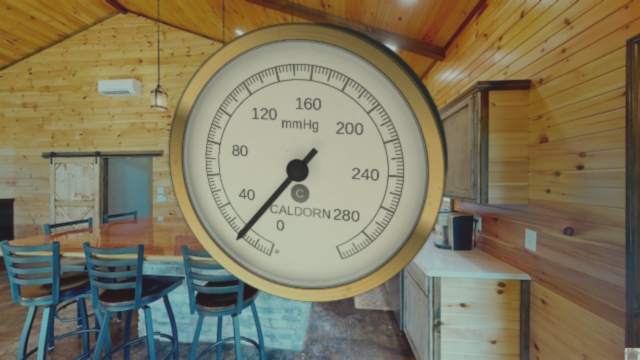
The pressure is 20
